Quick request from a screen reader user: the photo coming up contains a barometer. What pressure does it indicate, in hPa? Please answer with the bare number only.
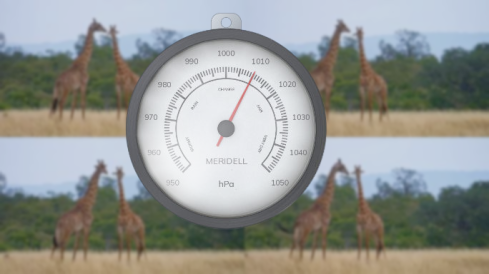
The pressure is 1010
